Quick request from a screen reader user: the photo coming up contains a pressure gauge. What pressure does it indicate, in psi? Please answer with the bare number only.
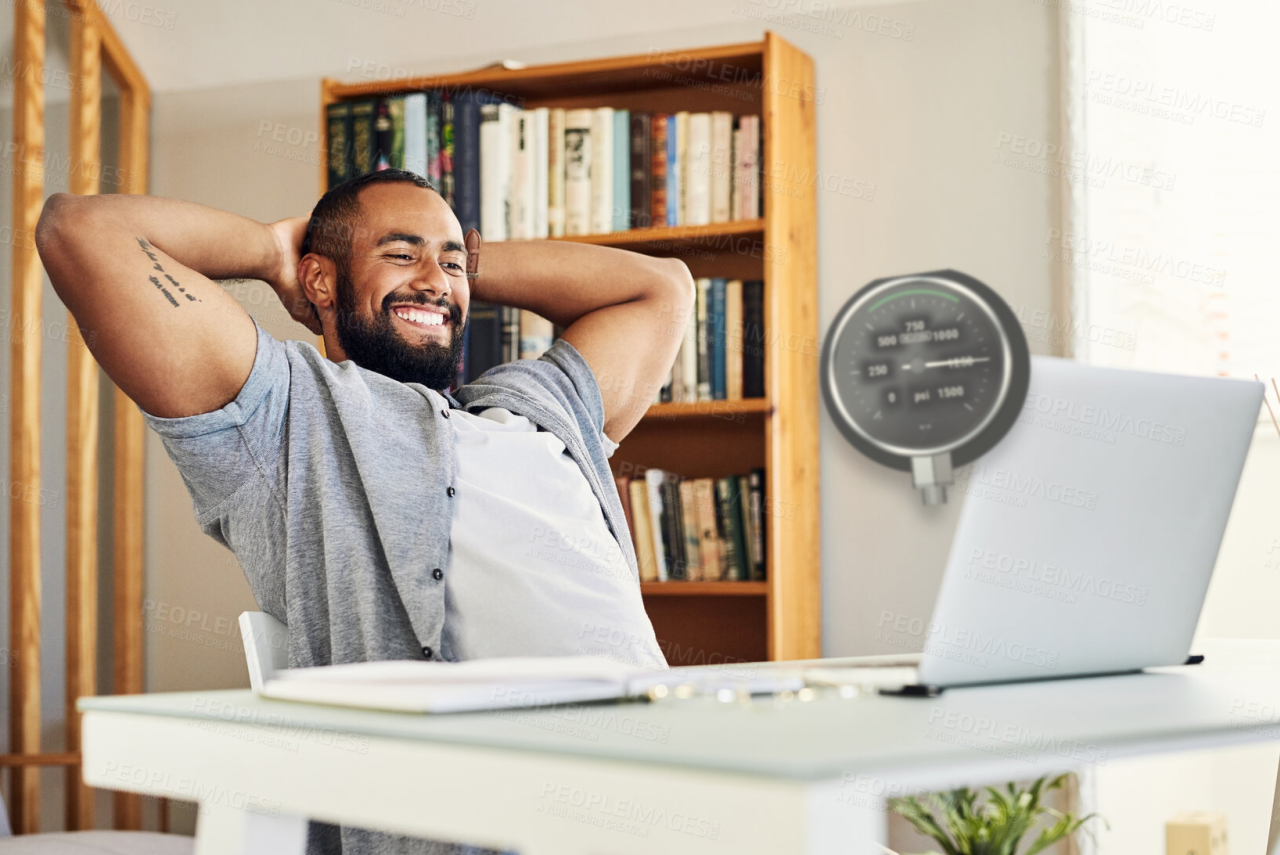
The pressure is 1250
